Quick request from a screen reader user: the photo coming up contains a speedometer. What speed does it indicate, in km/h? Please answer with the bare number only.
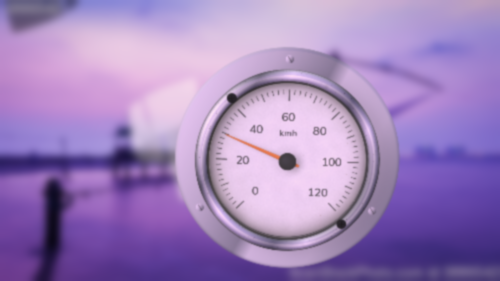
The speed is 30
